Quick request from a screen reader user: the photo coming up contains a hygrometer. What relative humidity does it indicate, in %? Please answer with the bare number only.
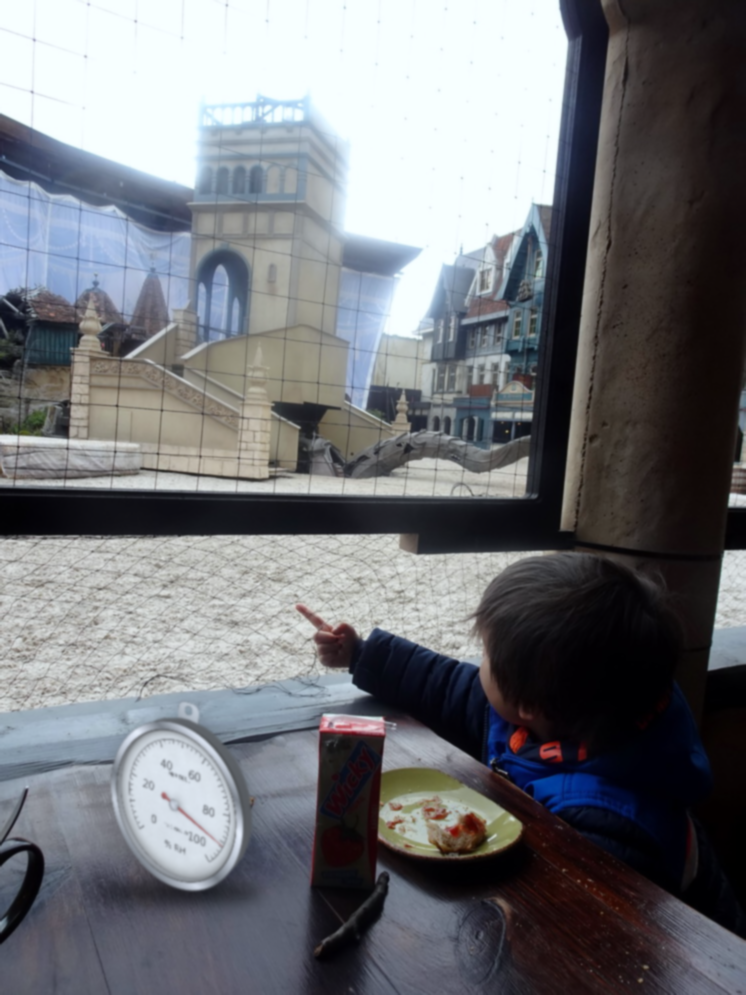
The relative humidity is 90
